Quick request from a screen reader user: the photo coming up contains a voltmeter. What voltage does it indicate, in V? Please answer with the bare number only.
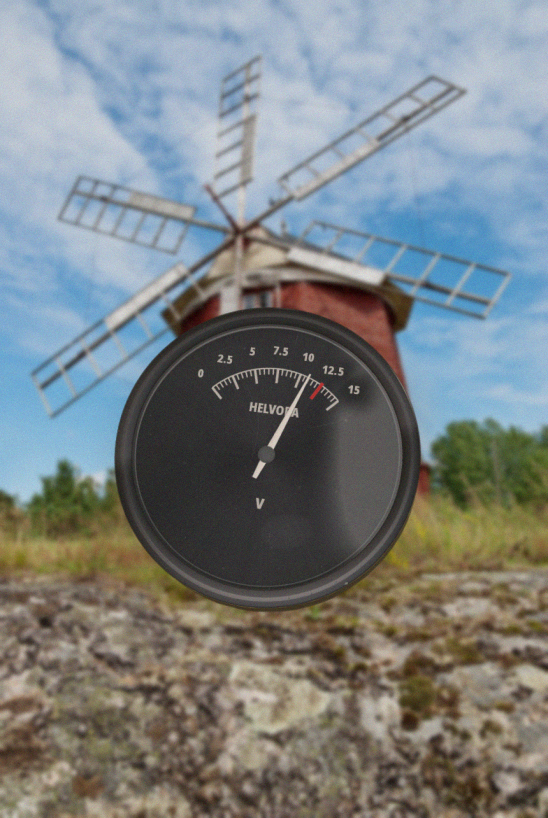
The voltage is 11
